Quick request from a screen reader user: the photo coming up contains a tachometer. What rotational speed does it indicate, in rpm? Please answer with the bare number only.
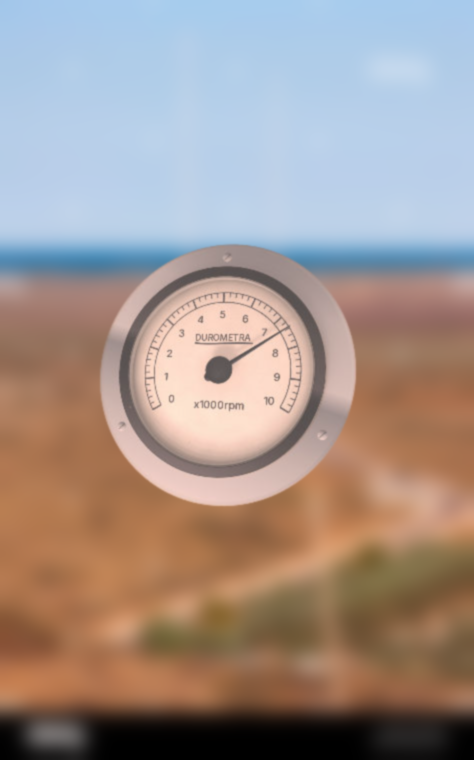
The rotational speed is 7400
